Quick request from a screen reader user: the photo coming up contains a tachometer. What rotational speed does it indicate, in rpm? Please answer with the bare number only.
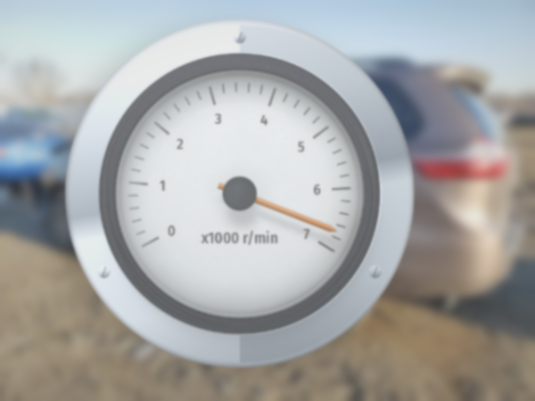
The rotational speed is 6700
